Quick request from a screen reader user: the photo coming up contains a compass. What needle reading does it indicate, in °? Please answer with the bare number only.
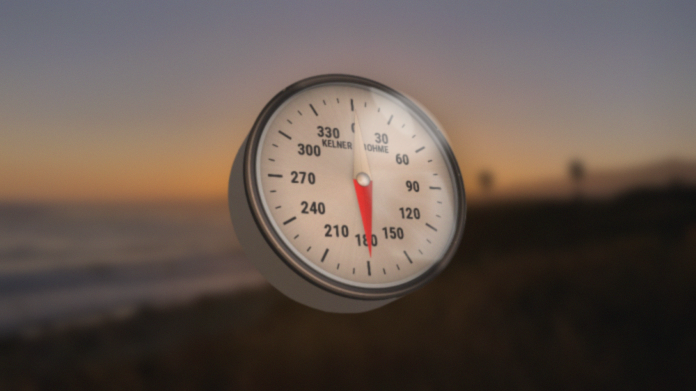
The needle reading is 180
